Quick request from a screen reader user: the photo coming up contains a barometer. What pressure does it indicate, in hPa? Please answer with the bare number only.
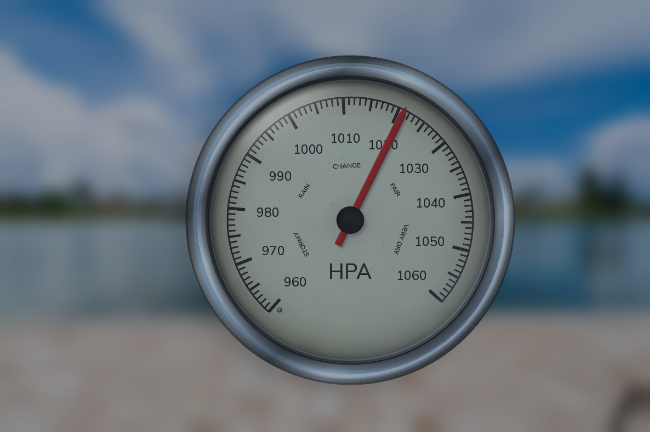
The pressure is 1021
